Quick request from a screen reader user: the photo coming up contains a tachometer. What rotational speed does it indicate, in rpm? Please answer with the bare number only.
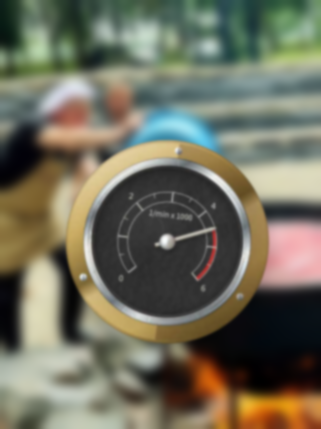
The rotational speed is 4500
